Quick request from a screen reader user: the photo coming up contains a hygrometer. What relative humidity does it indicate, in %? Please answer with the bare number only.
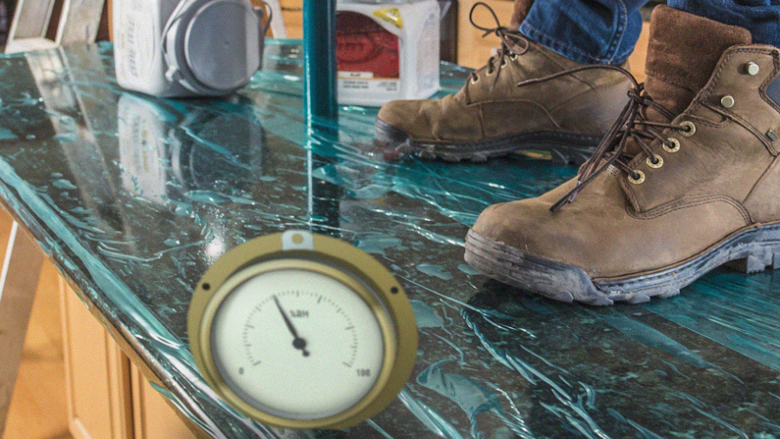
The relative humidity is 40
